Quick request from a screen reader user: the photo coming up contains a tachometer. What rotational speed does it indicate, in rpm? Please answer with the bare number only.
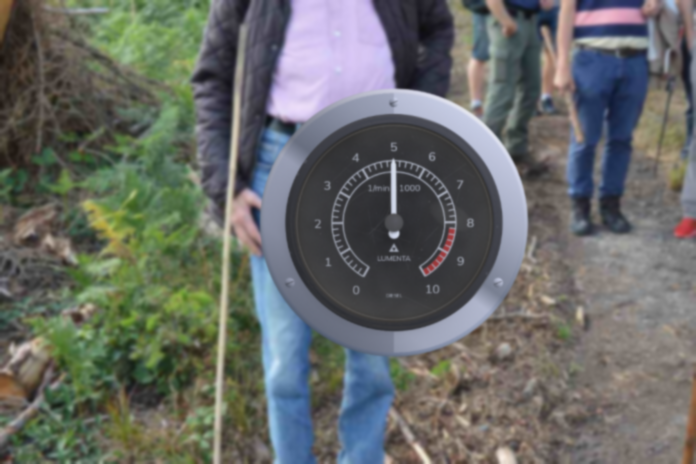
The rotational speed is 5000
